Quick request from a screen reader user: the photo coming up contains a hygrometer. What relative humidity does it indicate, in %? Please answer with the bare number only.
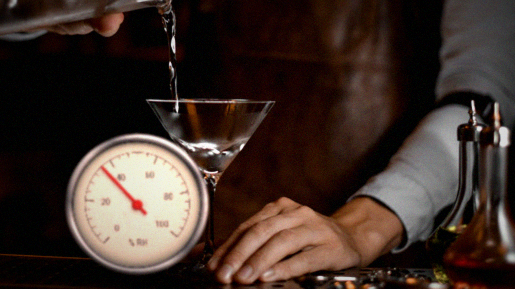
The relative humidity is 36
